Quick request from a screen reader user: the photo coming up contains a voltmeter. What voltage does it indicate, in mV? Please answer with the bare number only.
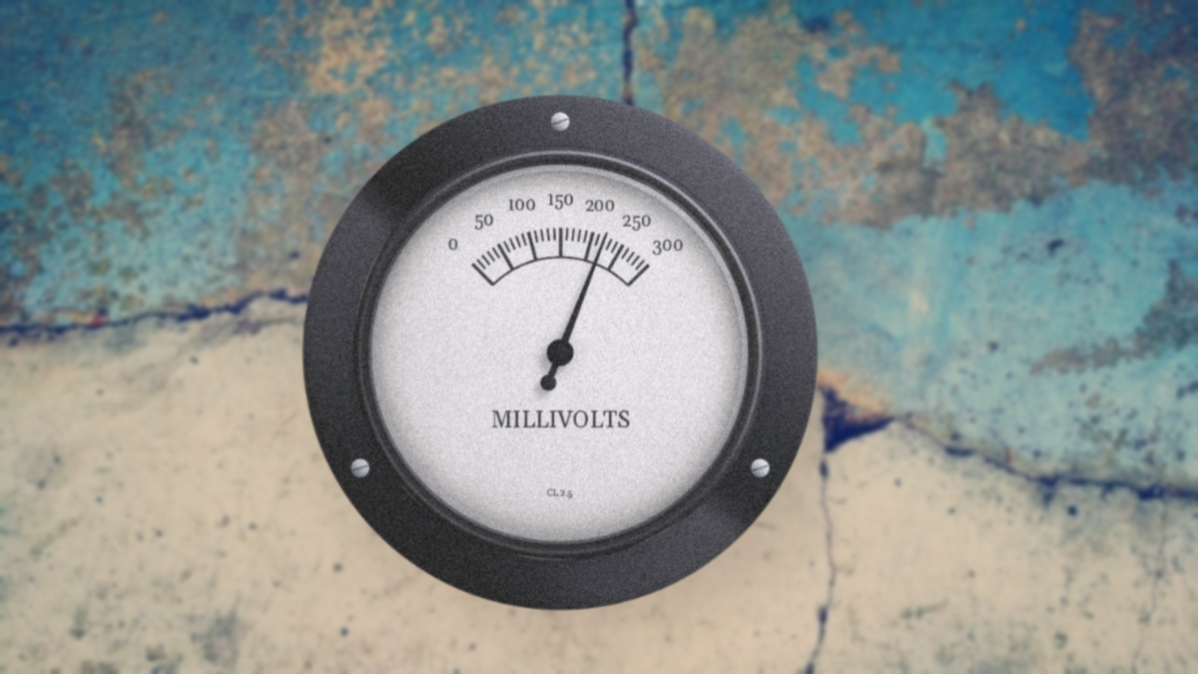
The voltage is 220
